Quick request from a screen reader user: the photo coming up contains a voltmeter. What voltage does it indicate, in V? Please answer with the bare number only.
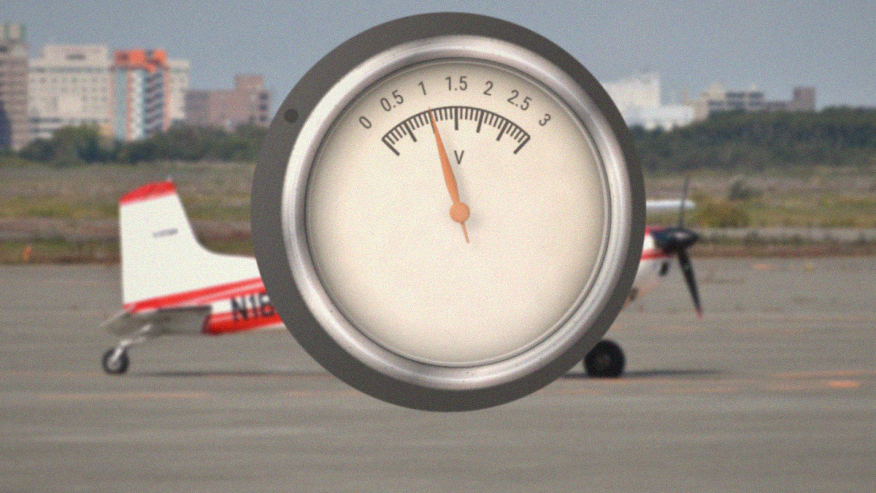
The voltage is 1
